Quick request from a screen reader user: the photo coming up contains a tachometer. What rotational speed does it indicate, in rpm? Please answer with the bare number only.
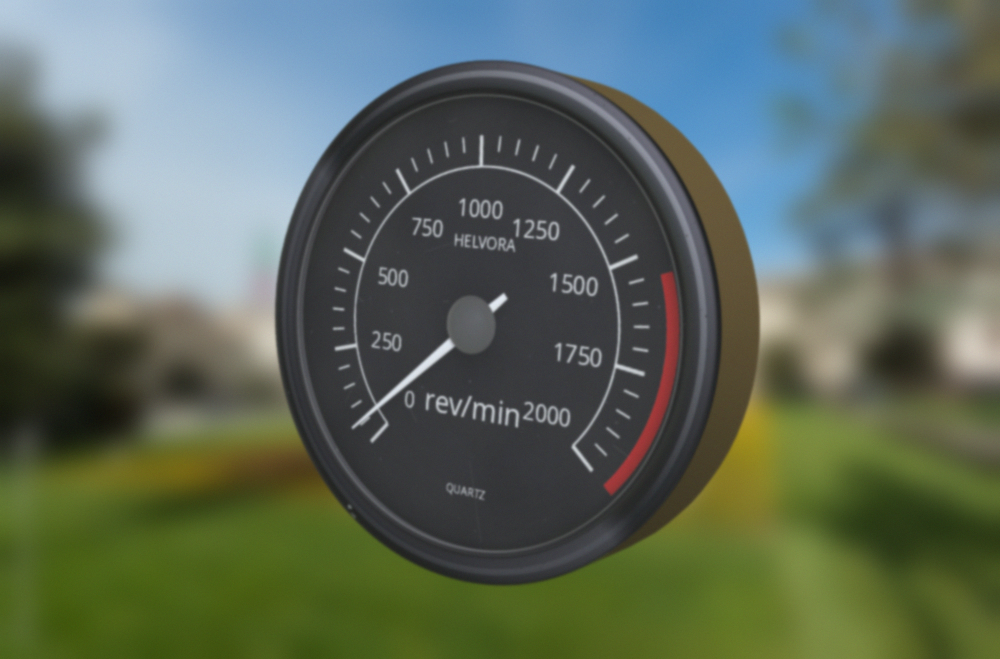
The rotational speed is 50
